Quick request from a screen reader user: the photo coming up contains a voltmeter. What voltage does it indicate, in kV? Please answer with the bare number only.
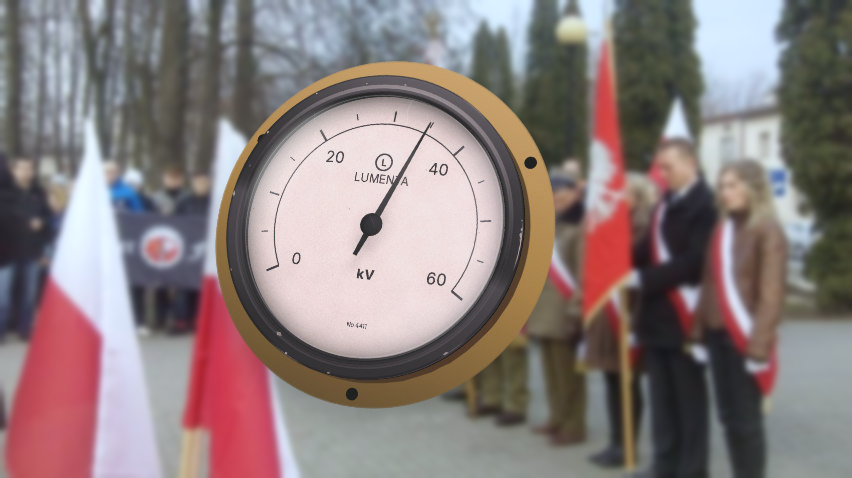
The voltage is 35
